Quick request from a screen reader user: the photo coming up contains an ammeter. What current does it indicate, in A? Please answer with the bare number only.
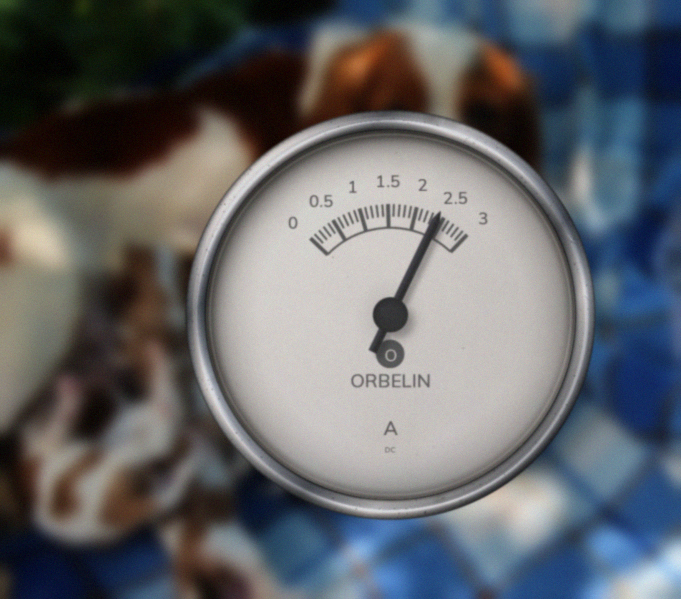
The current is 2.4
